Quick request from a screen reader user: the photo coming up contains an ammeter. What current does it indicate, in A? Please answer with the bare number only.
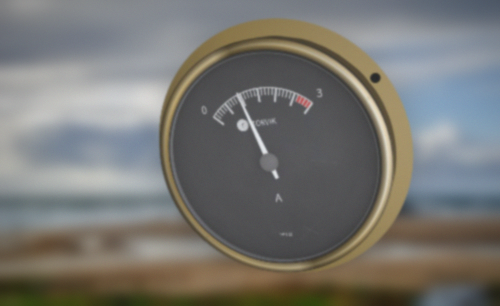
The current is 1
